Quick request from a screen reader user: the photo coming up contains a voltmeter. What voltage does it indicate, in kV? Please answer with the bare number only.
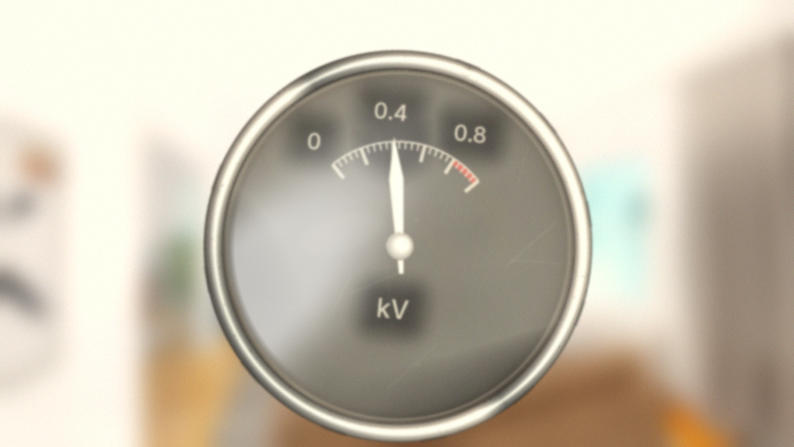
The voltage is 0.4
